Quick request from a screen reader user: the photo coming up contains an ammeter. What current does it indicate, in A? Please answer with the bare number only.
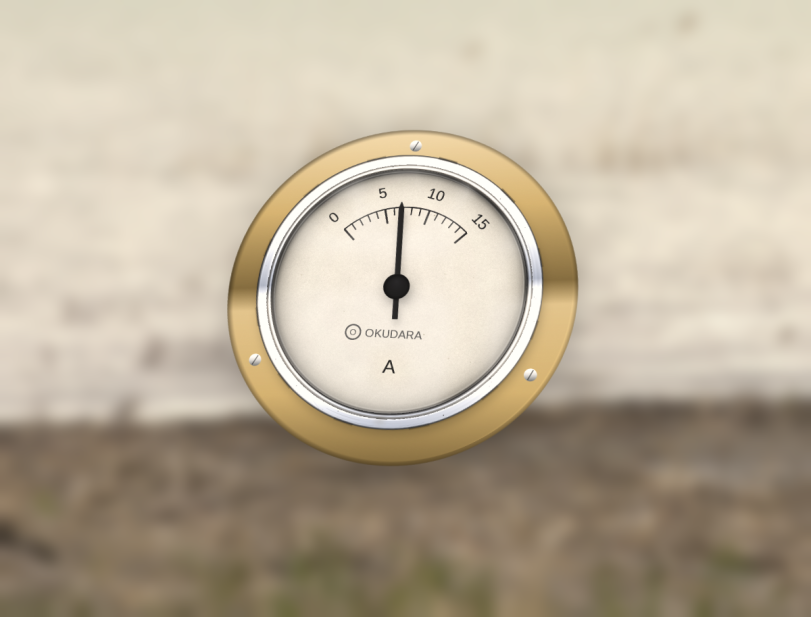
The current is 7
